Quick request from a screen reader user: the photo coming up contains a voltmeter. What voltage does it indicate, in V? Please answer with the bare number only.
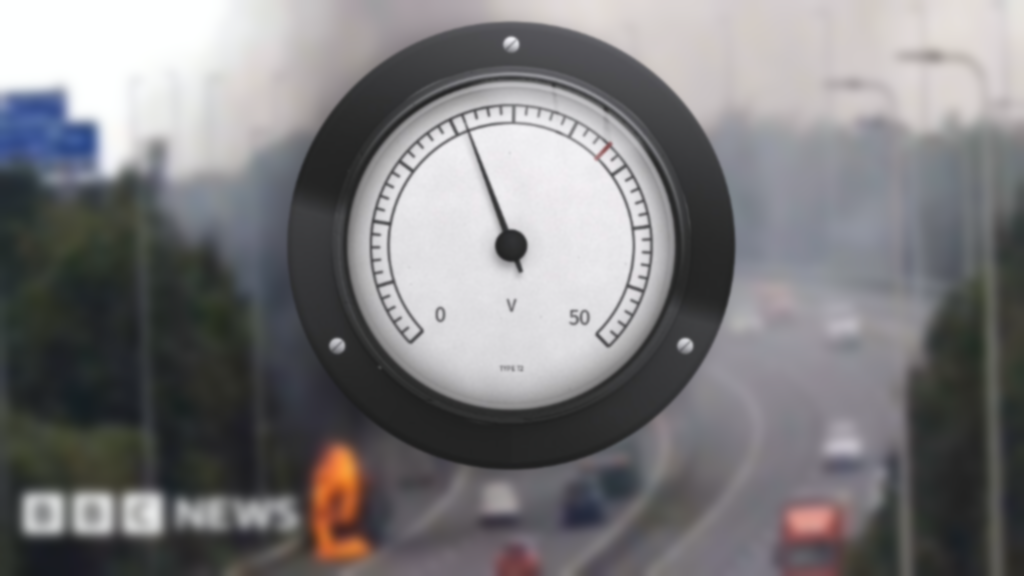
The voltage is 21
